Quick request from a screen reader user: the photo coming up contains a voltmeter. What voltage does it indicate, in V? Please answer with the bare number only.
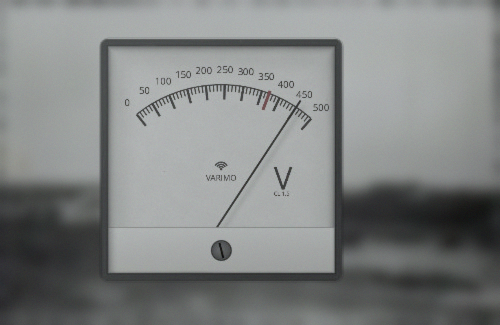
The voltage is 450
